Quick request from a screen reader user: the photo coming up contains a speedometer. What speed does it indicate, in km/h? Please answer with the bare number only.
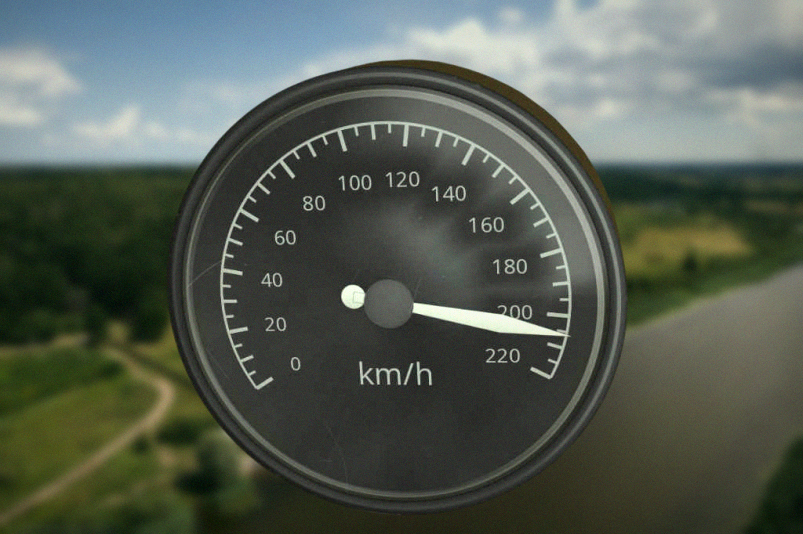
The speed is 205
